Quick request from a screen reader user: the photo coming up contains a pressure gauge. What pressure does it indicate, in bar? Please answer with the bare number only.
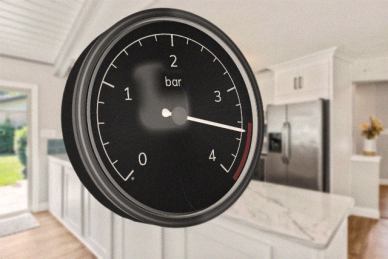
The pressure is 3.5
